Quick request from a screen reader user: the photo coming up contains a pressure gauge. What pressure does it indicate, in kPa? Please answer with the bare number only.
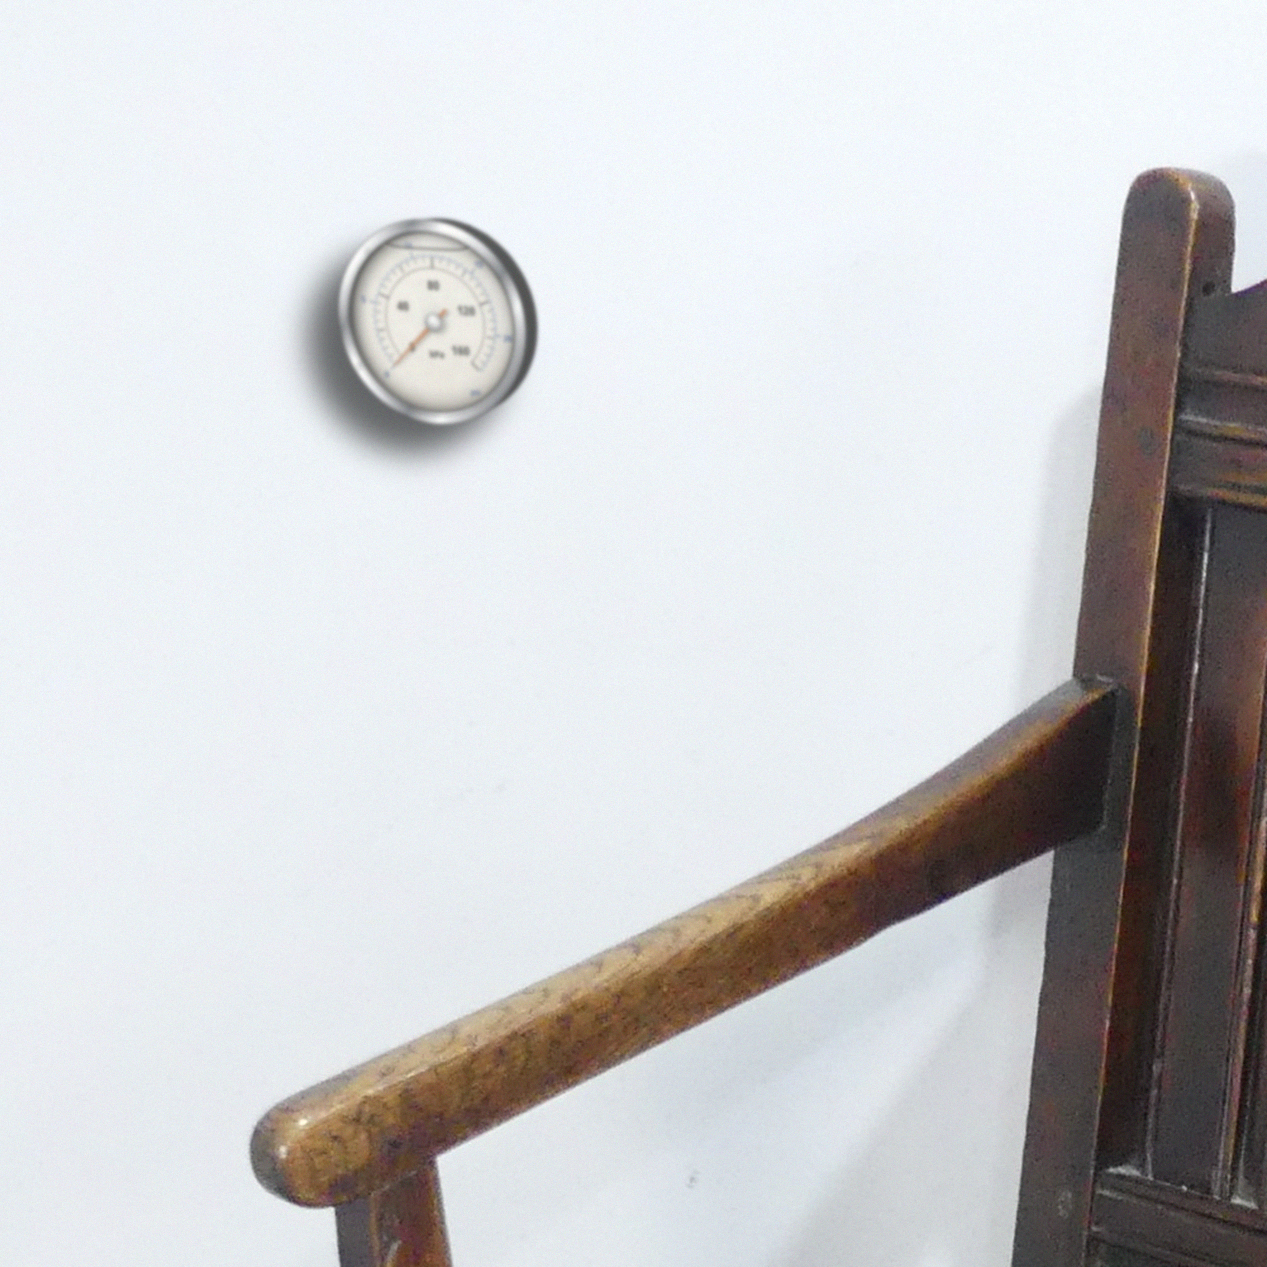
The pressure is 0
